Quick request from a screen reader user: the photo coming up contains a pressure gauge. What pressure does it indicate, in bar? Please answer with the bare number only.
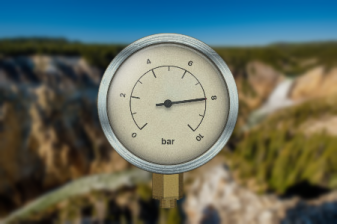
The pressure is 8
